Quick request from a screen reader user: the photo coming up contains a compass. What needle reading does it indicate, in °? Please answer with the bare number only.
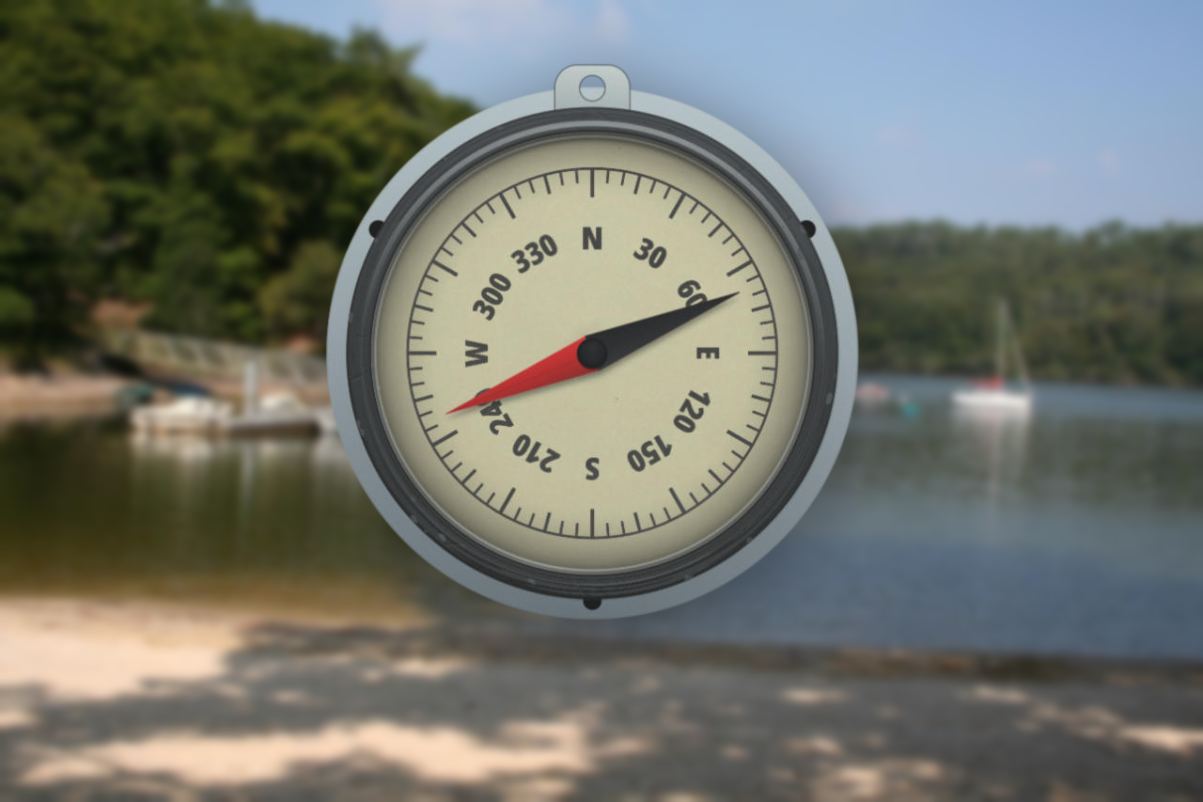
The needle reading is 247.5
